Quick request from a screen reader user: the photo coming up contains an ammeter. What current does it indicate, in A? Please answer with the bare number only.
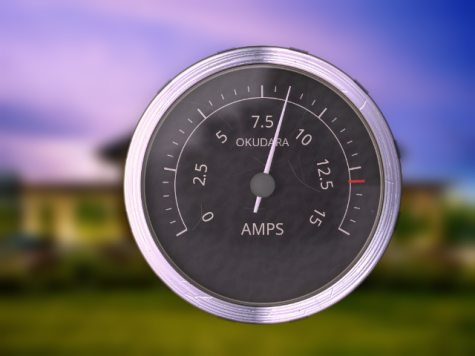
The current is 8.5
